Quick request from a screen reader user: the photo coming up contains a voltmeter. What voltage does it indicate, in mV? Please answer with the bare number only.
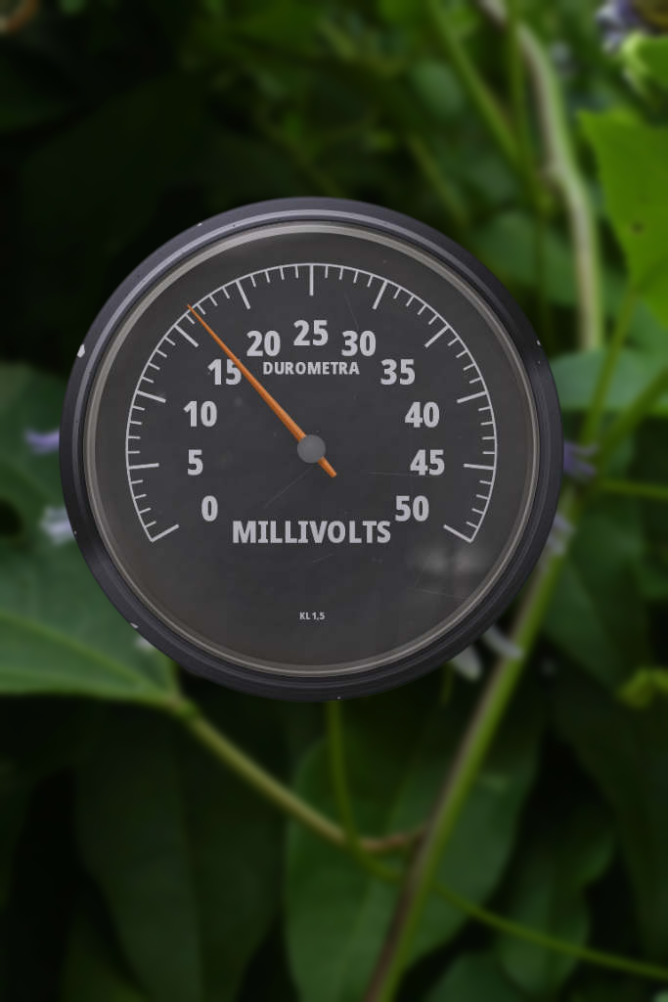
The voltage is 16.5
